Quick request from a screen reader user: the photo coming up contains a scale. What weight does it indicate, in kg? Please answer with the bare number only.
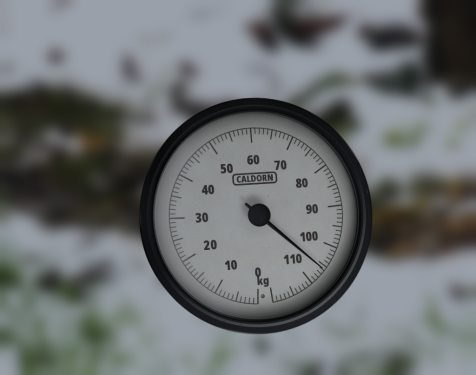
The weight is 106
